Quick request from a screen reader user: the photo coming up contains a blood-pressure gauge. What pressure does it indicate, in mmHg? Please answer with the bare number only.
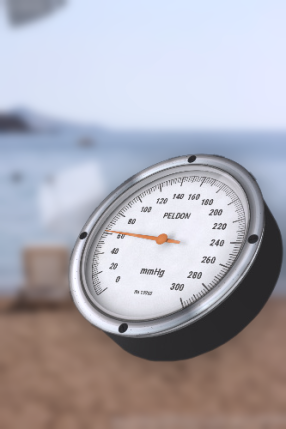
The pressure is 60
